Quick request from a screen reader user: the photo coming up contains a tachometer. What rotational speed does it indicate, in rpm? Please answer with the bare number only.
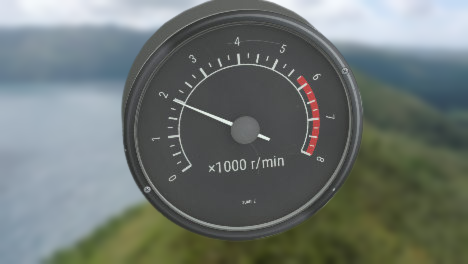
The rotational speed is 2000
